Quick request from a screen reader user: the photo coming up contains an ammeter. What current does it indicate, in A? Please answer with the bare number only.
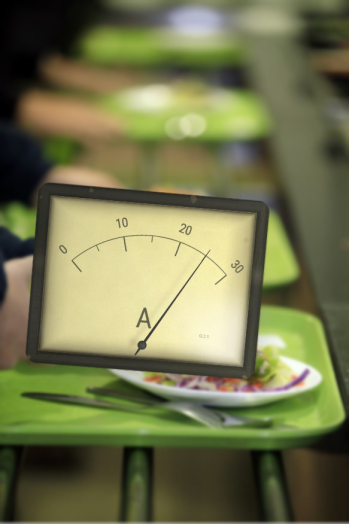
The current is 25
